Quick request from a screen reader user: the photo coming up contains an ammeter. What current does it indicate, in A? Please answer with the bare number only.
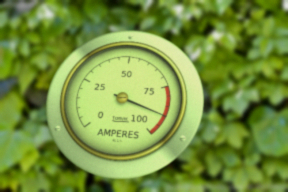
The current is 90
